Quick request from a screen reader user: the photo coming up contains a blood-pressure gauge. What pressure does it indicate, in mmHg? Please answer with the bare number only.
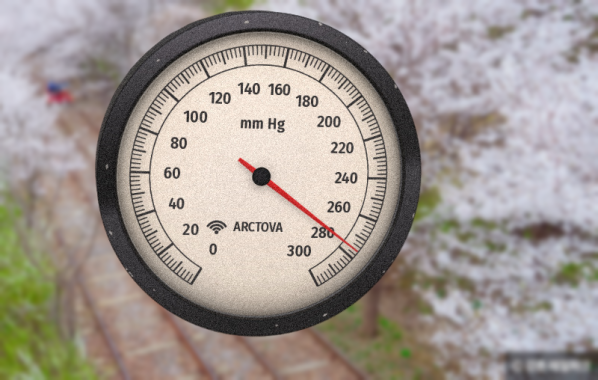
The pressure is 276
